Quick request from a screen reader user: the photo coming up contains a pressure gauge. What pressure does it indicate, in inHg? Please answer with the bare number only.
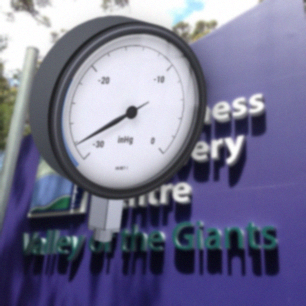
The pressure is -28
